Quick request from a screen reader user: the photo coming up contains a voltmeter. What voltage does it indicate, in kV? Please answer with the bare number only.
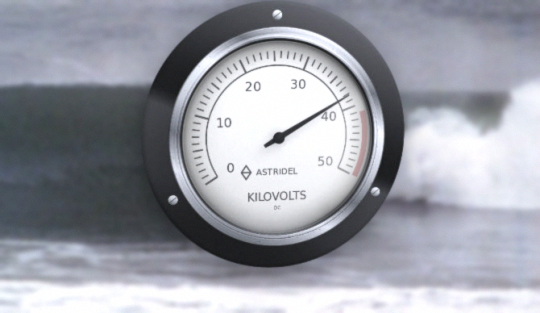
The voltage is 38
